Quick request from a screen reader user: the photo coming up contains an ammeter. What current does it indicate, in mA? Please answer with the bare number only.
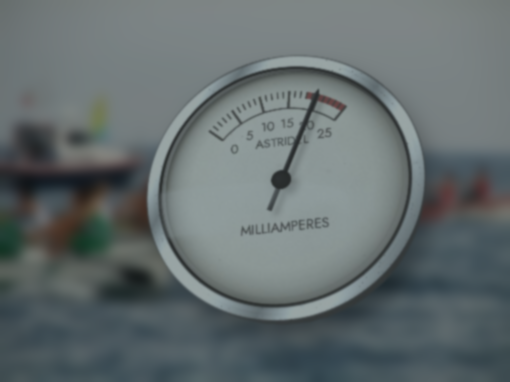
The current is 20
